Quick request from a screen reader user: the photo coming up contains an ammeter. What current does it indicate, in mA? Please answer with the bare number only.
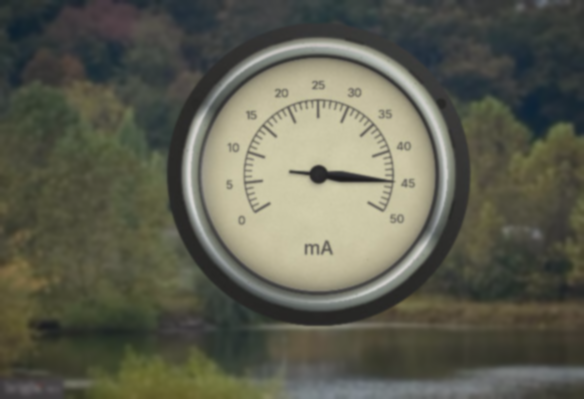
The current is 45
